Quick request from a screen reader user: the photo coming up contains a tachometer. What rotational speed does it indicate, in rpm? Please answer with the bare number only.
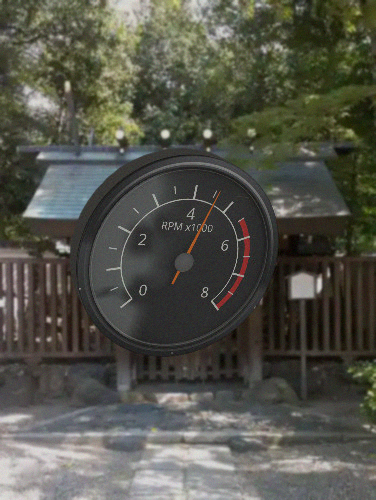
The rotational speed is 4500
